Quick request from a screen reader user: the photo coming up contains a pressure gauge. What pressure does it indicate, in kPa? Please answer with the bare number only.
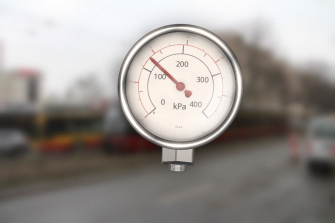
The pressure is 125
